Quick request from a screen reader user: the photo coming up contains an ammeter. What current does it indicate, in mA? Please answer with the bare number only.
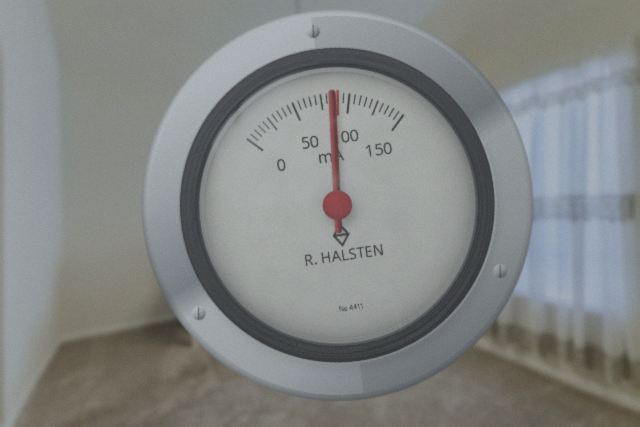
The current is 85
